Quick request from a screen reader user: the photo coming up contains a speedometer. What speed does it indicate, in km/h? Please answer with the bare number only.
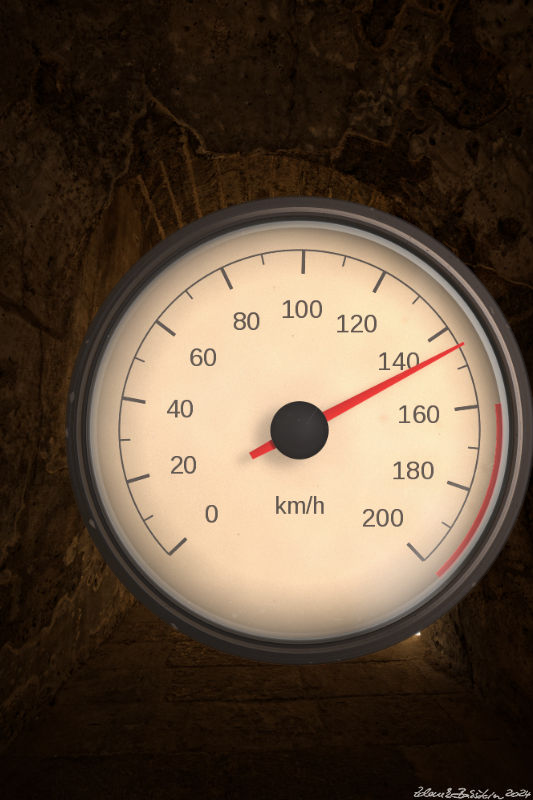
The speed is 145
